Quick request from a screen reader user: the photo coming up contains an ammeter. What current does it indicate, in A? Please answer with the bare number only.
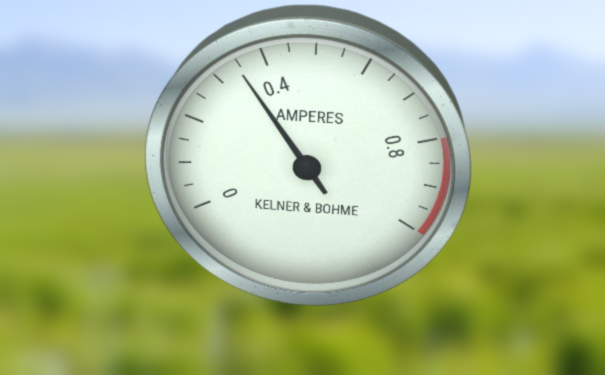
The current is 0.35
